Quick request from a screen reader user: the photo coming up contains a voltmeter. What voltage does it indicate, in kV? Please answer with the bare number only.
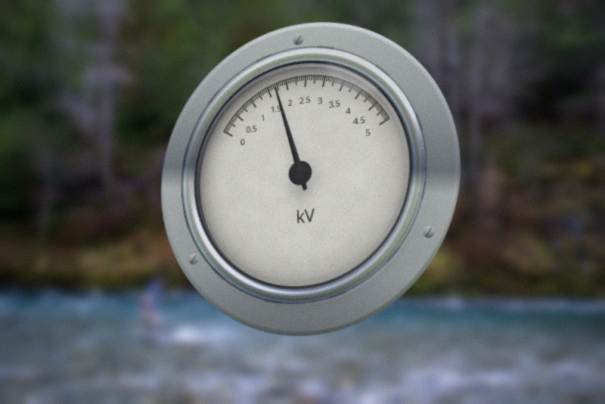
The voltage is 1.75
